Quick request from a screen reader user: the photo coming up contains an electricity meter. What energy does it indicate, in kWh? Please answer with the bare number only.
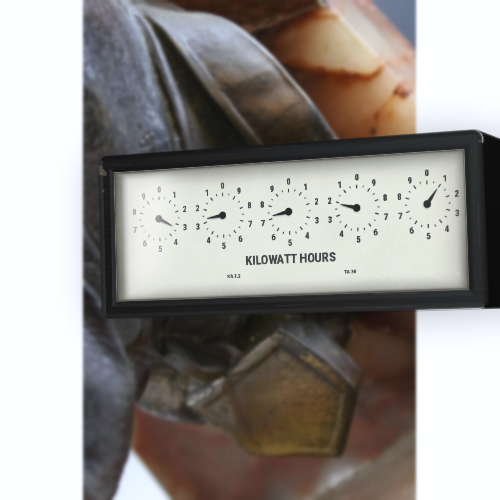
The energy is 32721
